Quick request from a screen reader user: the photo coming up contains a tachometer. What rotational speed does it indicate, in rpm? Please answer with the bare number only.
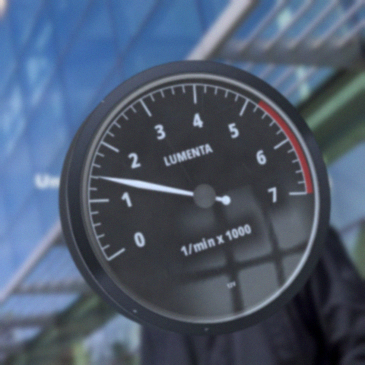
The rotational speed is 1400
